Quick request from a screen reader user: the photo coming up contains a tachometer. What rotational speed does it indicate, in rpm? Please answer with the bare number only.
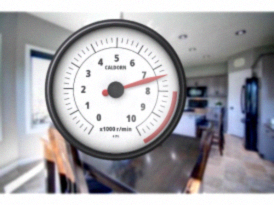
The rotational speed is 7400
